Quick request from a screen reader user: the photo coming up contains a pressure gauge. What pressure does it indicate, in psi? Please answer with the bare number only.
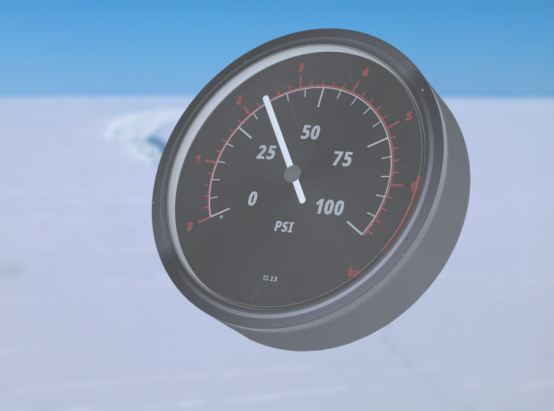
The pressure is 35
